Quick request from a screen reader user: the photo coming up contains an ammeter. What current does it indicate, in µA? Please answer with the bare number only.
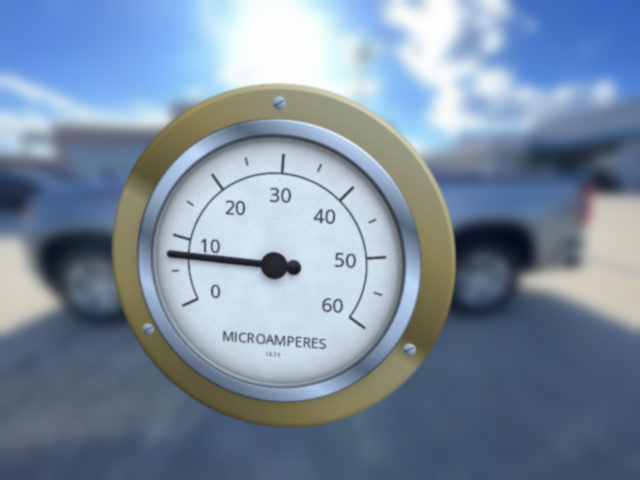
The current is 7.5
